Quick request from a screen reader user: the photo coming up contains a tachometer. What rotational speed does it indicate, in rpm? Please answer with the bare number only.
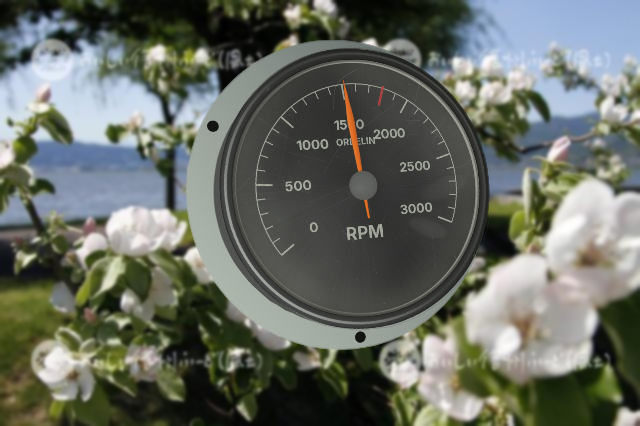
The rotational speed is 1500
